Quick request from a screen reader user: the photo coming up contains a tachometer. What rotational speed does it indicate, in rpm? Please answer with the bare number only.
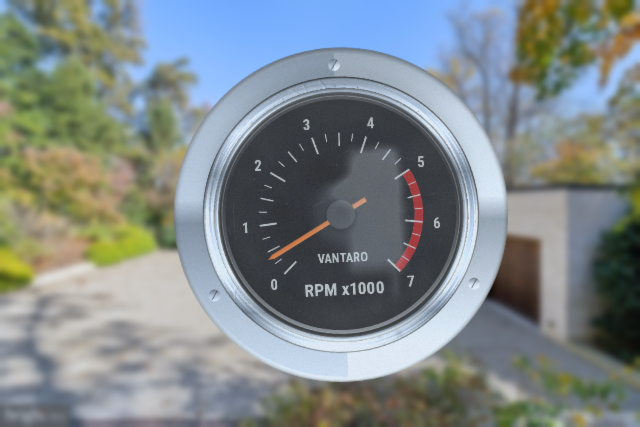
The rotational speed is 375
